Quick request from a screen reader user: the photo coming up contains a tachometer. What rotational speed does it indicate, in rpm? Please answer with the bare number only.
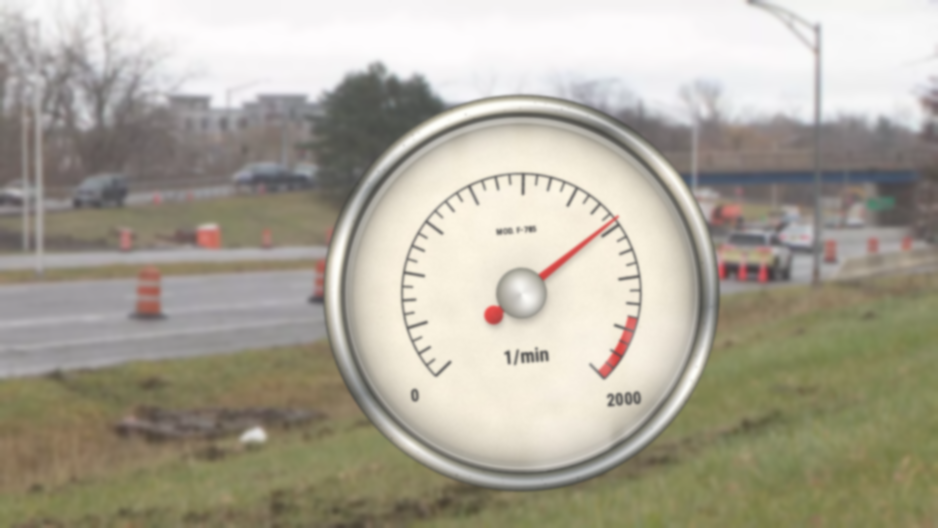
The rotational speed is 1375
